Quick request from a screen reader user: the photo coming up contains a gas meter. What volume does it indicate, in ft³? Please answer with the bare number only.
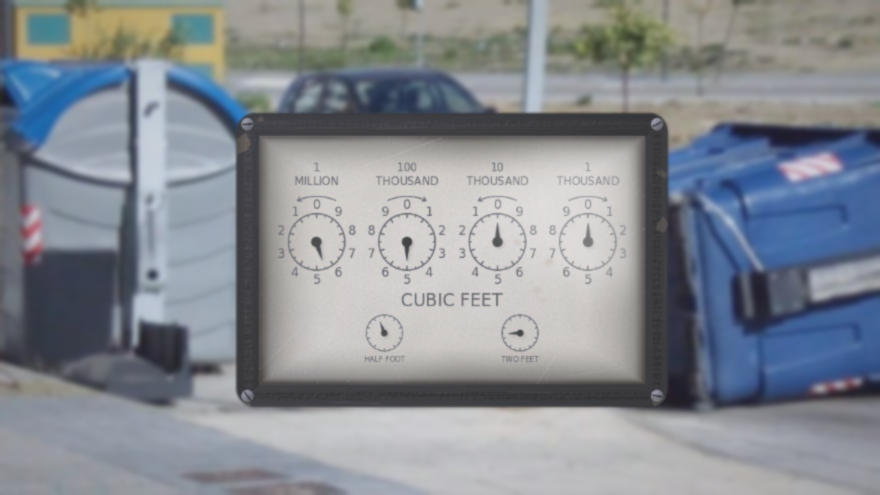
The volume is 550000
